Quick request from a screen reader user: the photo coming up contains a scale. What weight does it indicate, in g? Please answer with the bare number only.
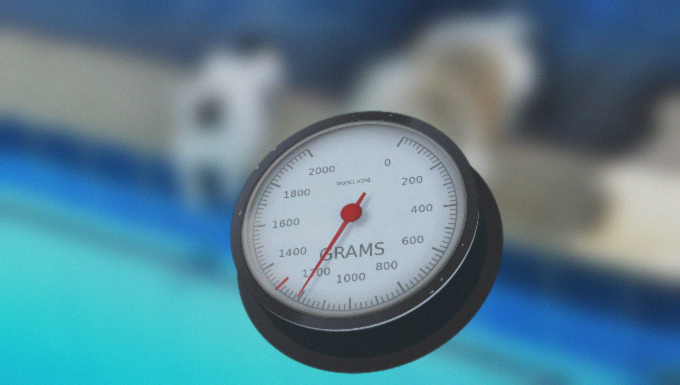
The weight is 1200
